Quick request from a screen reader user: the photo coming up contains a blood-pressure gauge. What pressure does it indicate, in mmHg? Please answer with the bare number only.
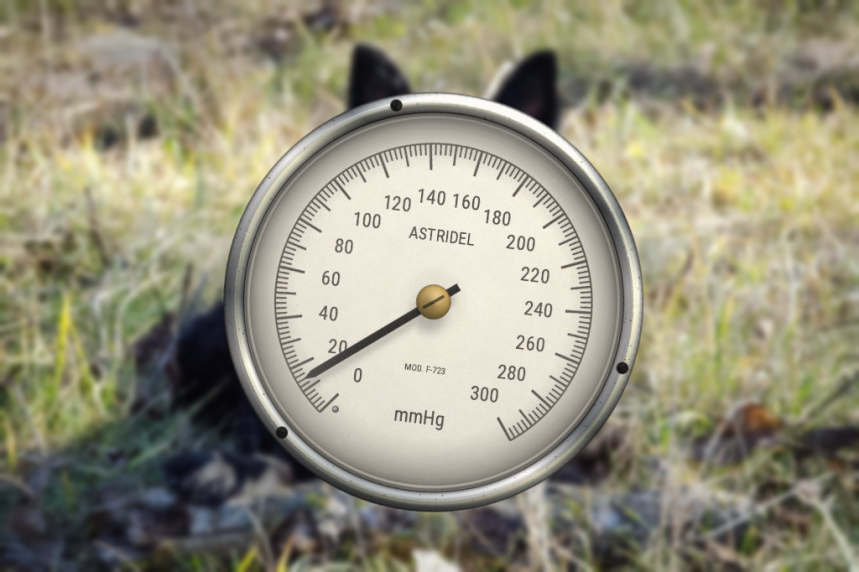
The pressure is 14
